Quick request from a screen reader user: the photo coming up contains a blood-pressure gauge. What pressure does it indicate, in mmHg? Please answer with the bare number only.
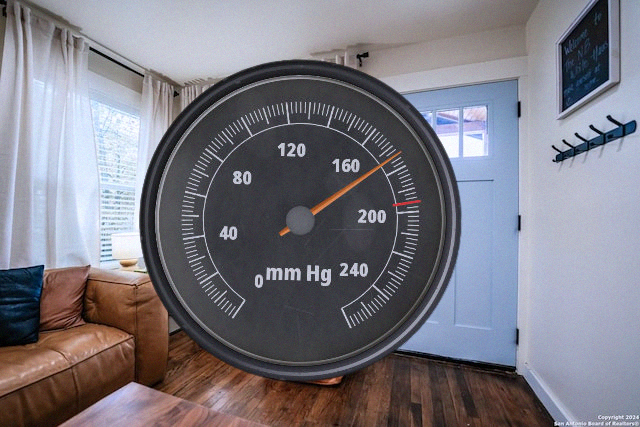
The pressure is 174
